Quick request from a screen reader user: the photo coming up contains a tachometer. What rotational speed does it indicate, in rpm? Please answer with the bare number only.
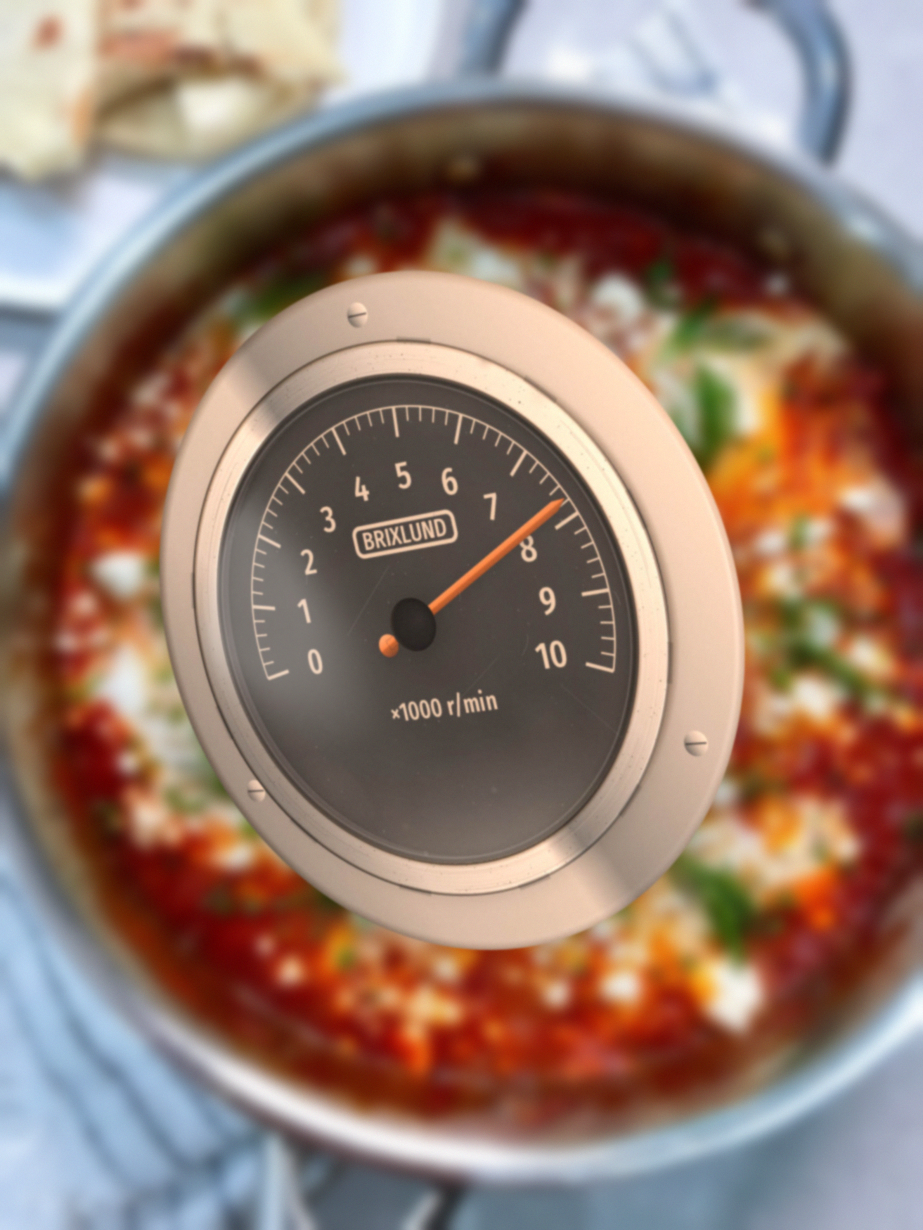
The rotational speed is 7800
